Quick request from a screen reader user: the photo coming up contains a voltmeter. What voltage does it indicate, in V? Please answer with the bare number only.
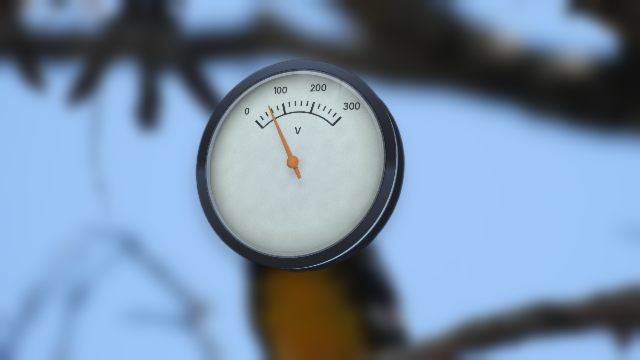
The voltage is 60
